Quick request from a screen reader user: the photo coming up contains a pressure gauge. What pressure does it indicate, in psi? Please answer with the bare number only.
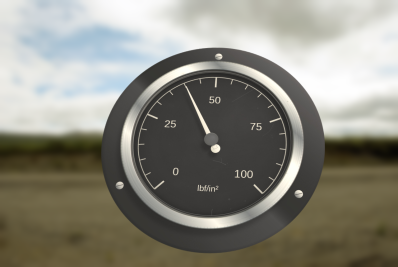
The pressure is 40
